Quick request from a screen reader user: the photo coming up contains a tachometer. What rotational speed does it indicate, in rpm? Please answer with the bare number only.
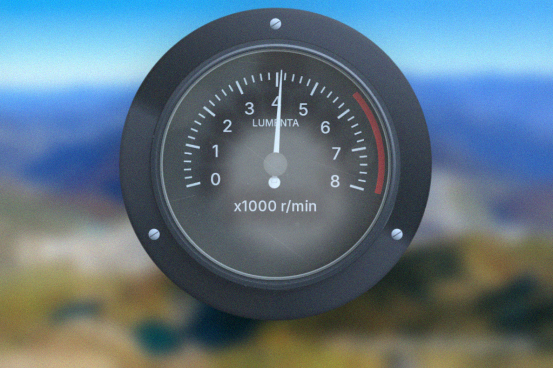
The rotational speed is 4100
